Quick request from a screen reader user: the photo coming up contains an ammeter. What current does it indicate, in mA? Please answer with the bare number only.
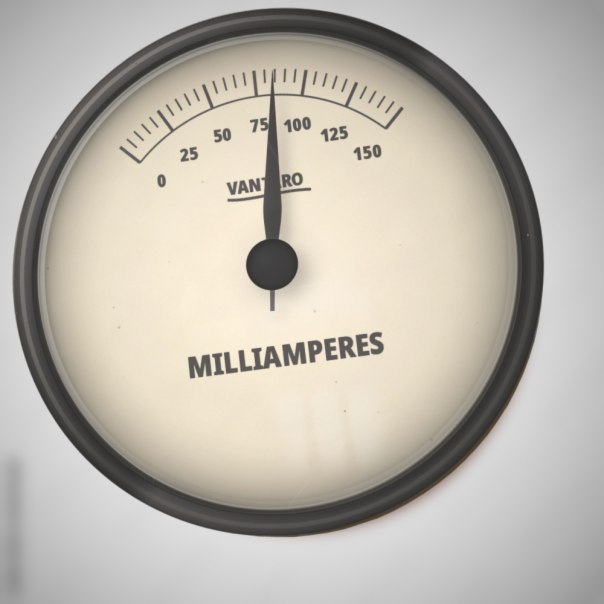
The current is 85
